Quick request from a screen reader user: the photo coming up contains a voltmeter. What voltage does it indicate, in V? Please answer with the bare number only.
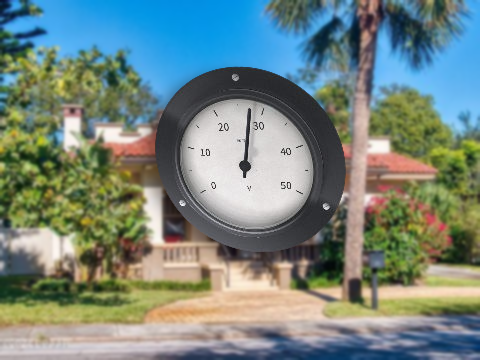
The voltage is 27.5
